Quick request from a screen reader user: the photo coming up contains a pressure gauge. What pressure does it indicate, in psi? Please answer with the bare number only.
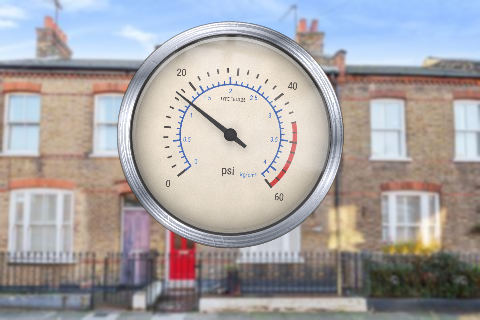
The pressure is 17
